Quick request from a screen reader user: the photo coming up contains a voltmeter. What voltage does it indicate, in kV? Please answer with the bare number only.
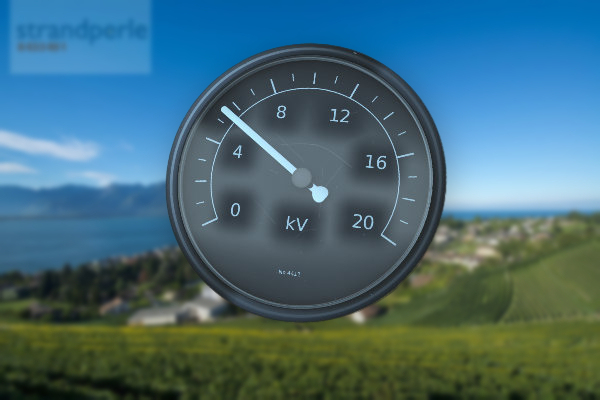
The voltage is 5.5
